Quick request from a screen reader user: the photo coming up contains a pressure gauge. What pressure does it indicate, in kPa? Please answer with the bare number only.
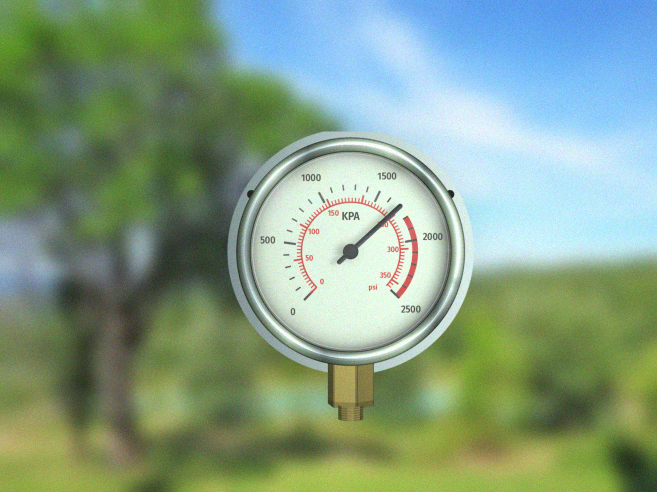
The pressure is 1700
